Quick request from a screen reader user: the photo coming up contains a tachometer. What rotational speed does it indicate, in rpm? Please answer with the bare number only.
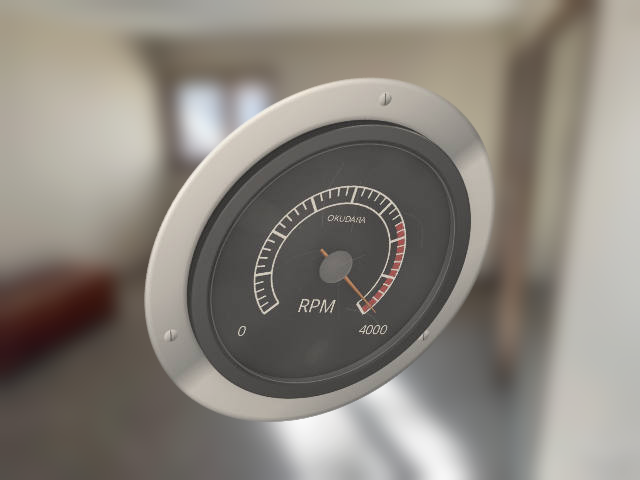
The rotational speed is 3900
